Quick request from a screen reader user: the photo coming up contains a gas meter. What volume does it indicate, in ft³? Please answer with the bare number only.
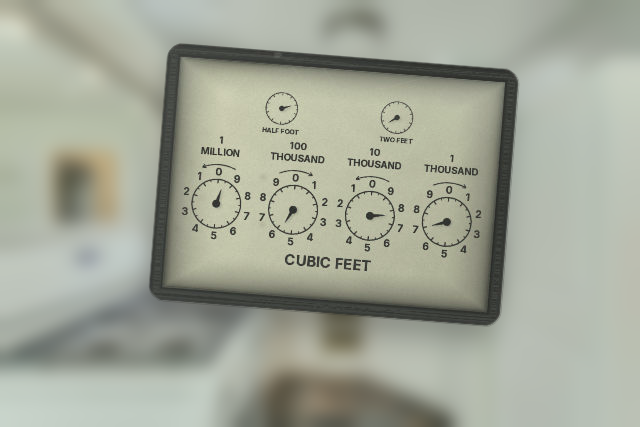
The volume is 957700
